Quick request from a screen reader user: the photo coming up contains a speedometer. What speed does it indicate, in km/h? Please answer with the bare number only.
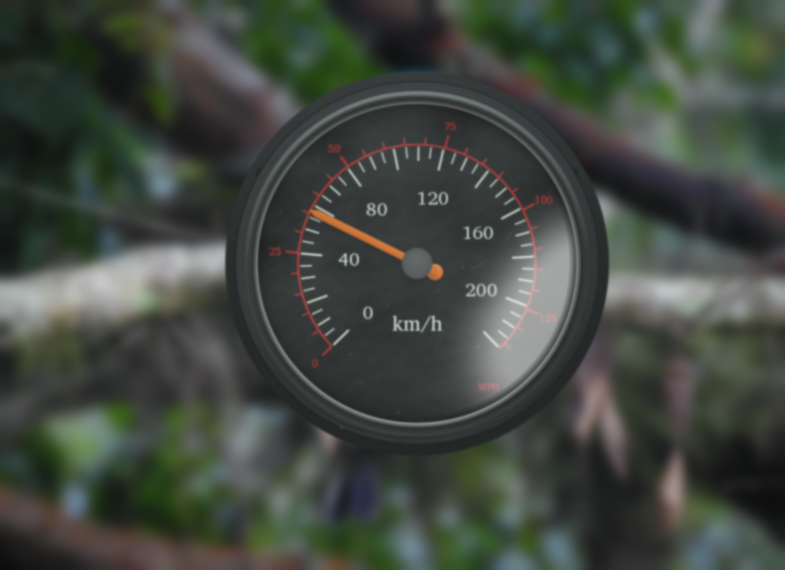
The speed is 57.5
